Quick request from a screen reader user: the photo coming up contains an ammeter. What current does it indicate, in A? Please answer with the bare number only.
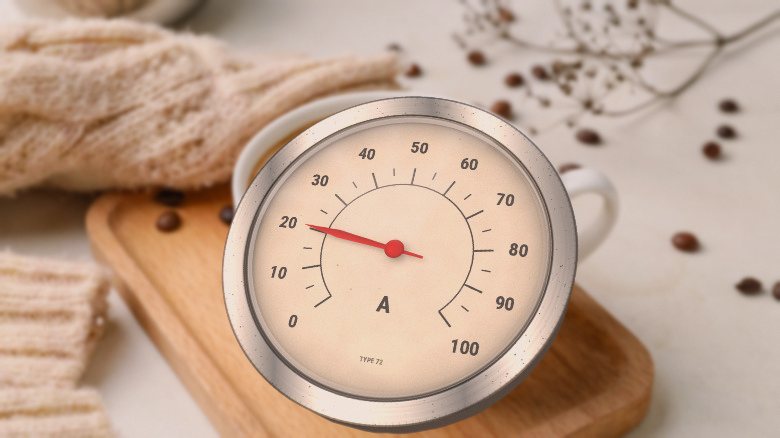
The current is 20
